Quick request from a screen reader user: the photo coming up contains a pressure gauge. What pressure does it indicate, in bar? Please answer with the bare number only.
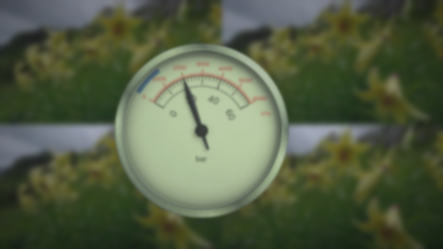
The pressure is 20
